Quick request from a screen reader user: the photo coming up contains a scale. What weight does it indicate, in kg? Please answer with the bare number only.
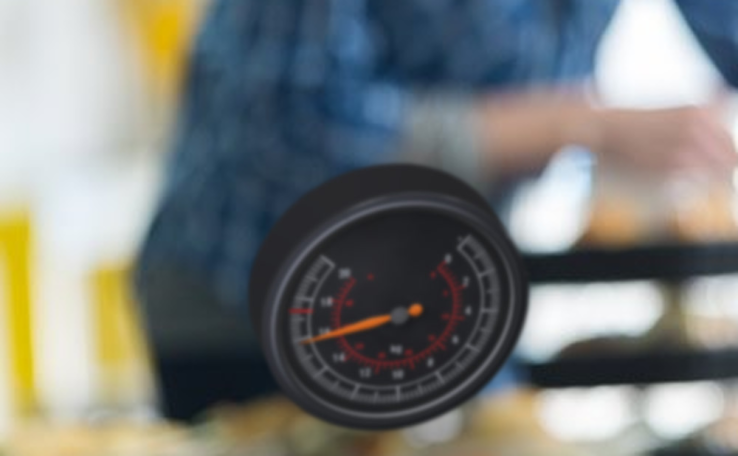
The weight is 16
